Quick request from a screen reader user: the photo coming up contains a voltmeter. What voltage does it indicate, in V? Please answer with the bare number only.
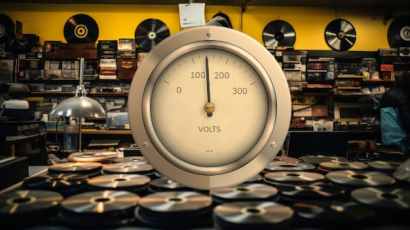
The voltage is 140
